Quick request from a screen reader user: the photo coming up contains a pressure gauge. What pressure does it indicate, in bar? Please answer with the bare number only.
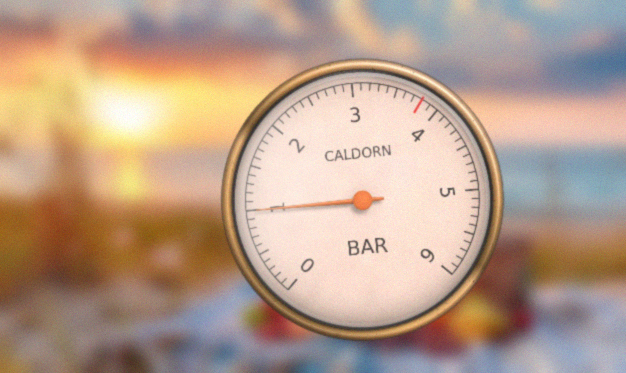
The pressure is 1
